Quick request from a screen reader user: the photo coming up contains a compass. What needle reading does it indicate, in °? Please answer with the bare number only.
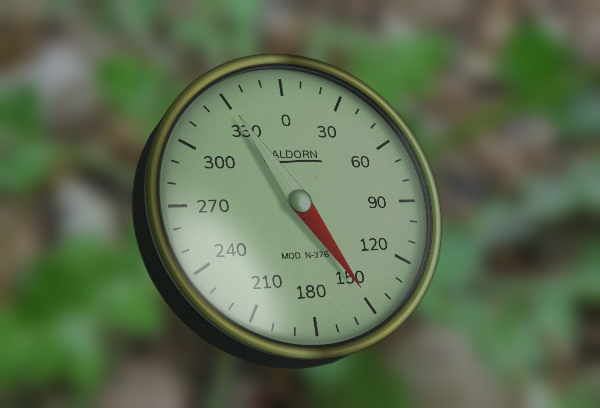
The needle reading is 150
